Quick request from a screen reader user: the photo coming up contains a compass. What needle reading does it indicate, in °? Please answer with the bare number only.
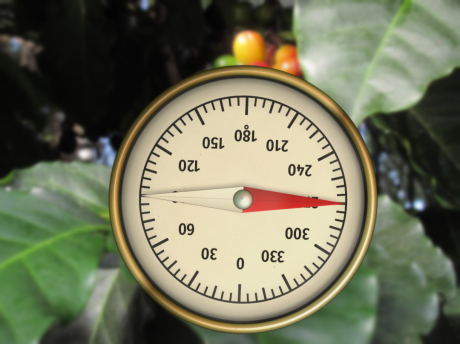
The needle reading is 270
